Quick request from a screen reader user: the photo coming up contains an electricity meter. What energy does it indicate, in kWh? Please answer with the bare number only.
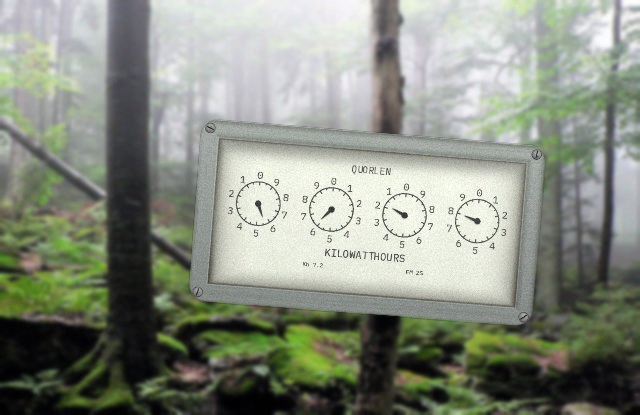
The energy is 5618
